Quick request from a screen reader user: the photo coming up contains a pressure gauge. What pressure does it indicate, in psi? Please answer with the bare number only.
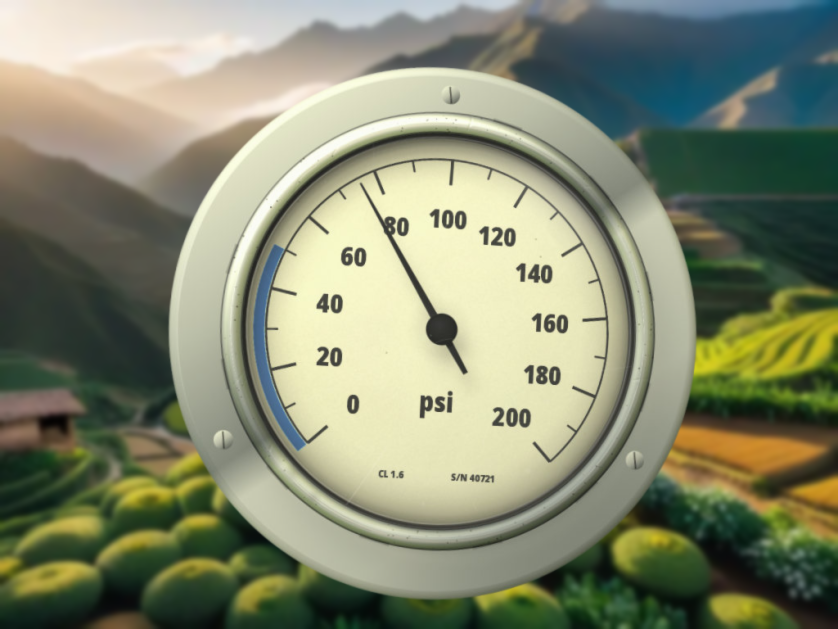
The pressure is 75
